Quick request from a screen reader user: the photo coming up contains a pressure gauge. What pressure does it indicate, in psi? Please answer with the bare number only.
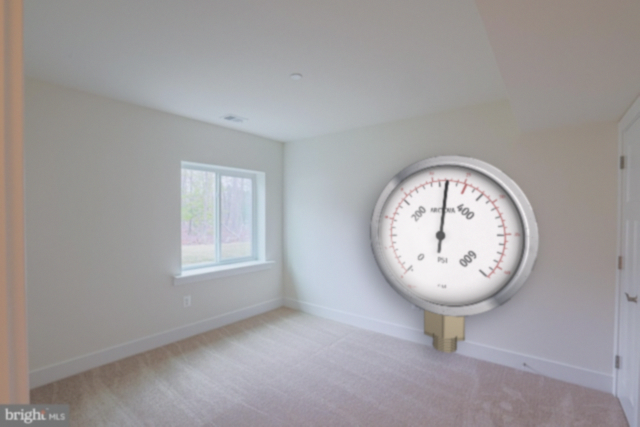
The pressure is 320
